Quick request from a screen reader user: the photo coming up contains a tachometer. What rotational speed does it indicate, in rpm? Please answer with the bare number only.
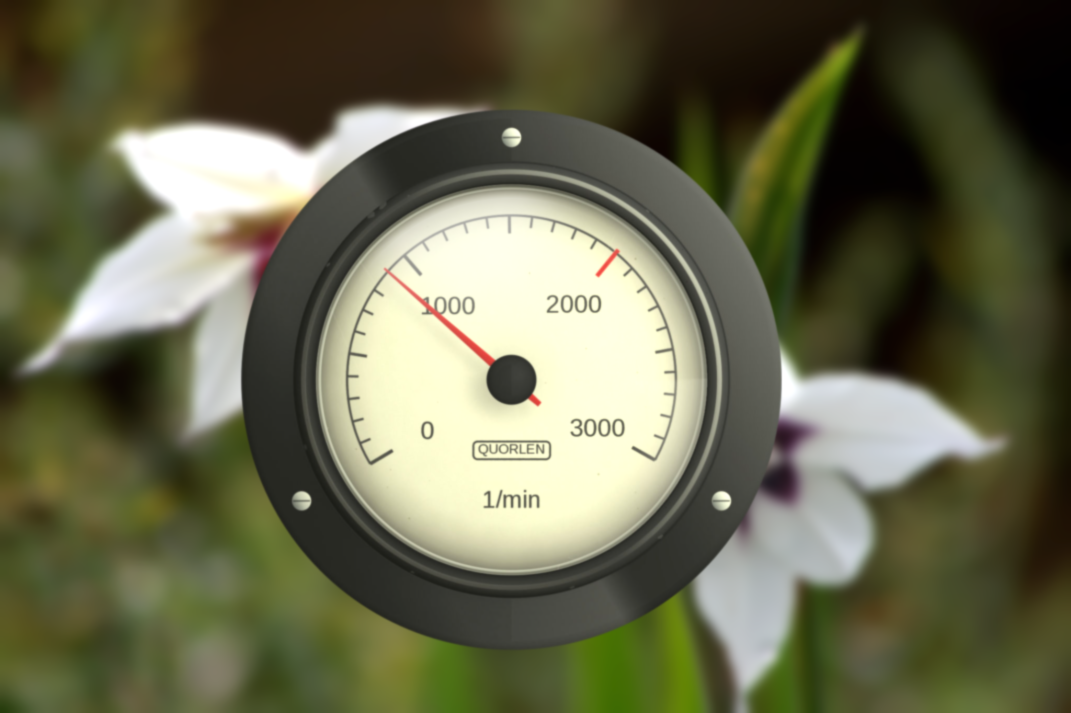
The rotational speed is 900
